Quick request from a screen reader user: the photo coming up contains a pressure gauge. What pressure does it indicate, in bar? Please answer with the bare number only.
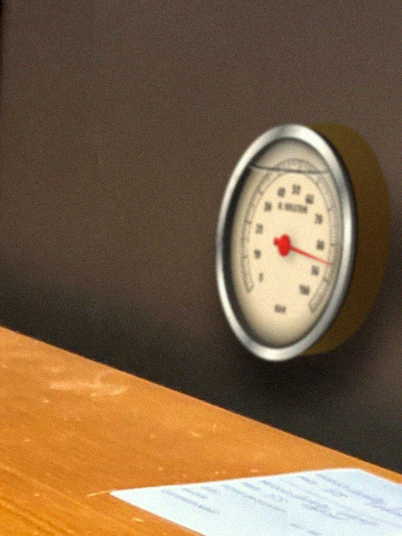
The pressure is 85
